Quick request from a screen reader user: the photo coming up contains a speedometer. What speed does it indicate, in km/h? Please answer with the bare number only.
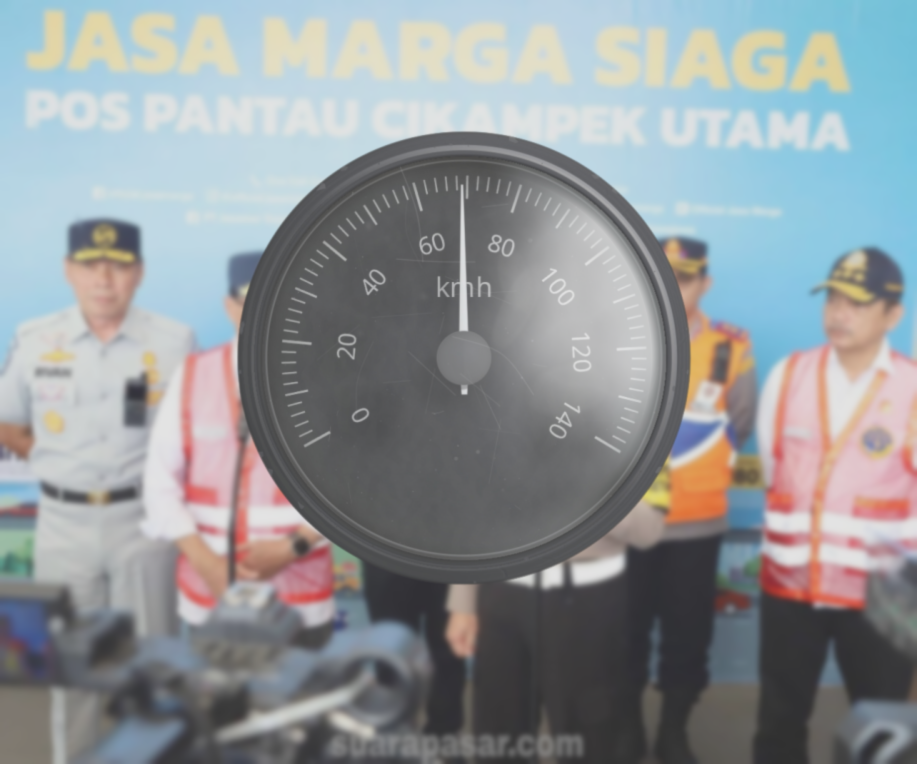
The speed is 69
